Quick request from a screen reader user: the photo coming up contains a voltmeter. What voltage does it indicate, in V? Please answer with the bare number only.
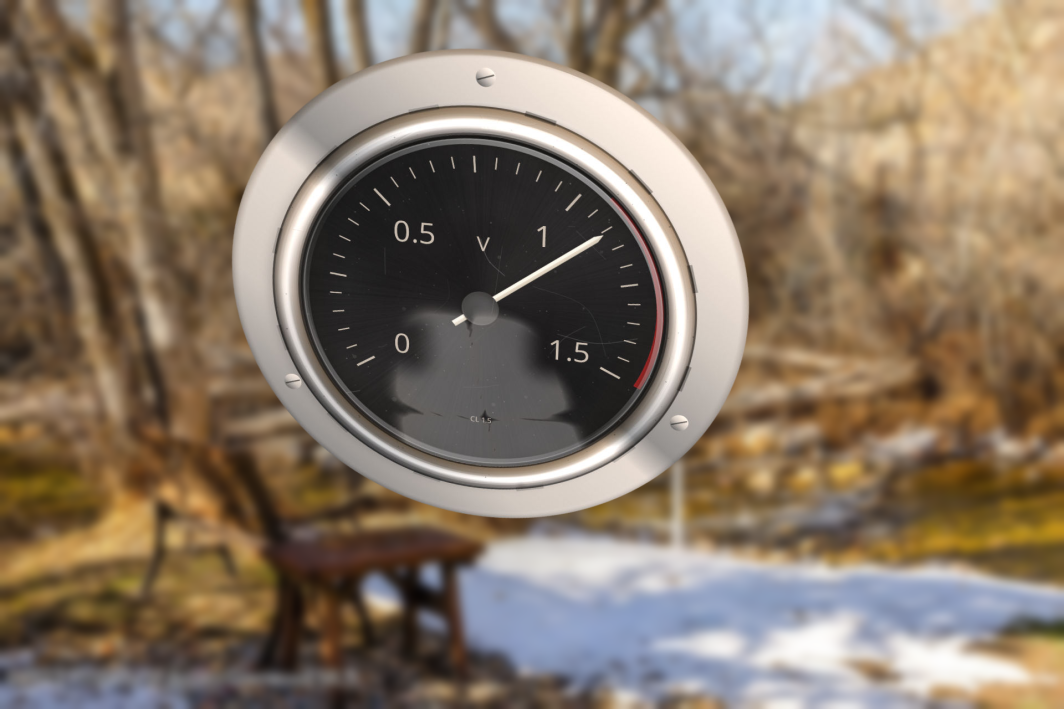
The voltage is 1.1
